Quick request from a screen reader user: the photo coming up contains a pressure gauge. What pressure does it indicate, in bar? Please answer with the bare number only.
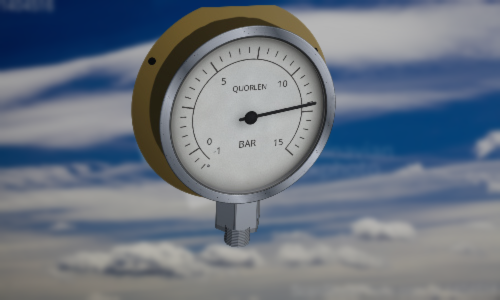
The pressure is 12
